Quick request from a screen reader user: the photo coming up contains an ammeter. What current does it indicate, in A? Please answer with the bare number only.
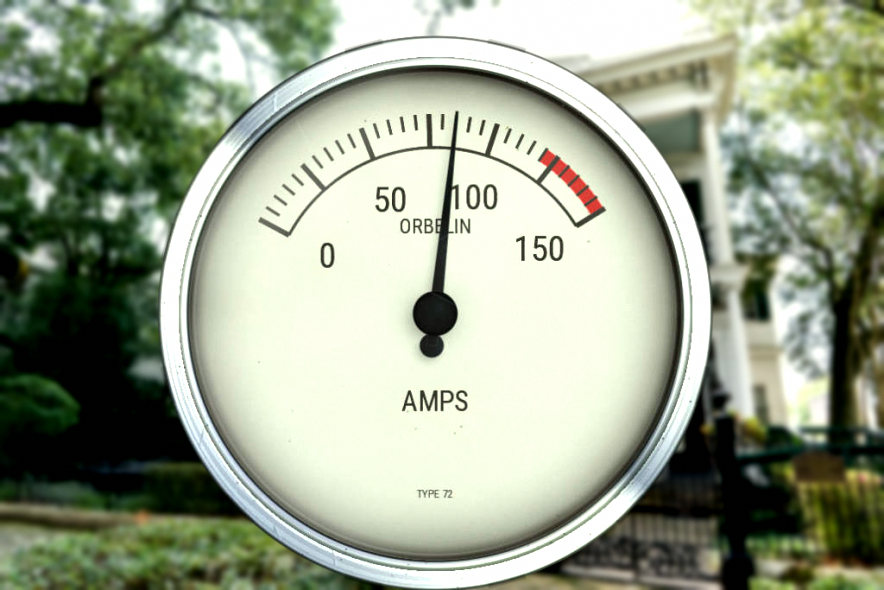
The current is 85
